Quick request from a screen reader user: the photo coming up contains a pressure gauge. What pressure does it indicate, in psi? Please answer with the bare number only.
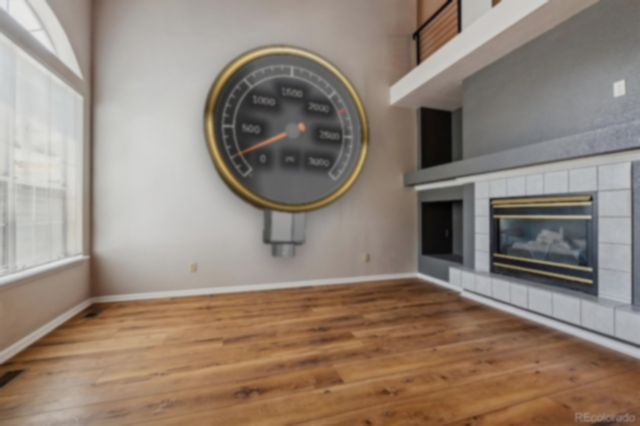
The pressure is 200
